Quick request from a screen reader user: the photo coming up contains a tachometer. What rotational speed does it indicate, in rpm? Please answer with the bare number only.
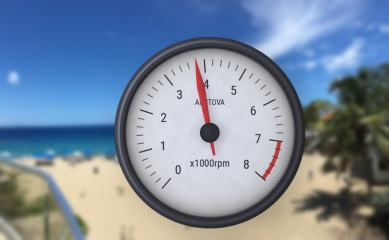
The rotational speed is 3800
